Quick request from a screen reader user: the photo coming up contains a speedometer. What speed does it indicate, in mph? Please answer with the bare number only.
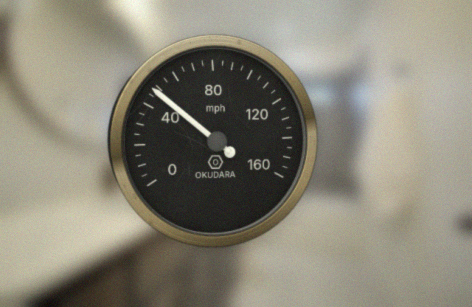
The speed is 47.5
